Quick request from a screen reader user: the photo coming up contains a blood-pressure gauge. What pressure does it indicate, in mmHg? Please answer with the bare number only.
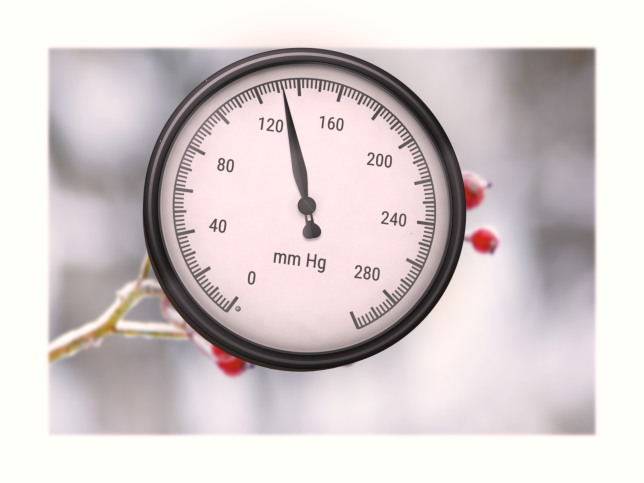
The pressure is 132
